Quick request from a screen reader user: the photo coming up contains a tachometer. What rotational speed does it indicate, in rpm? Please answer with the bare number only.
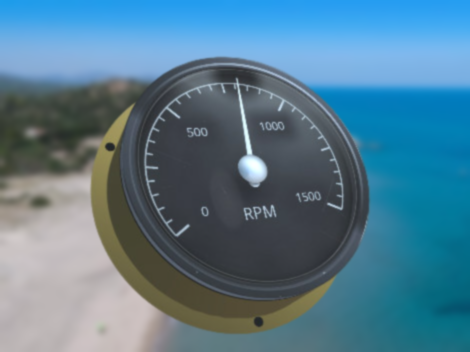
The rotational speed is 800
